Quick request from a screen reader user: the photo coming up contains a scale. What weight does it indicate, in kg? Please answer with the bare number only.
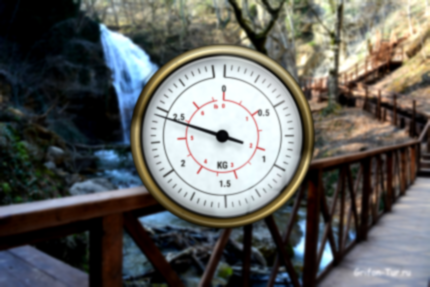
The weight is 2.45
